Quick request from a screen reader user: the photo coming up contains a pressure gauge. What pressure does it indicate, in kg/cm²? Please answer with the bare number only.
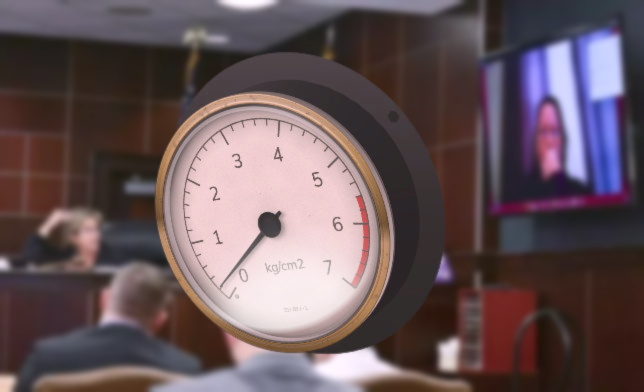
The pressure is 0.2
